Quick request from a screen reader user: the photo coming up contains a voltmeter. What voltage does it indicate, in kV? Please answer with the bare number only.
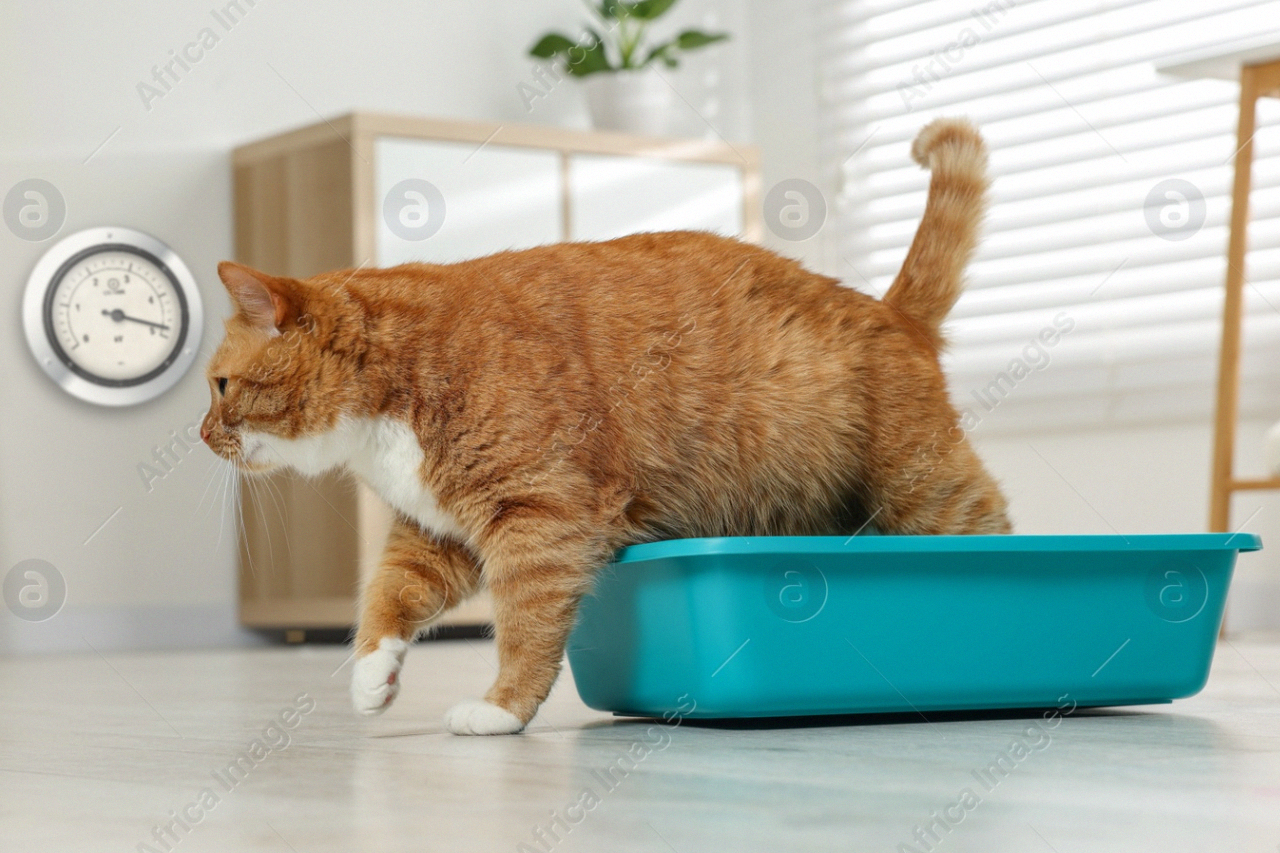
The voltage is 4.8
